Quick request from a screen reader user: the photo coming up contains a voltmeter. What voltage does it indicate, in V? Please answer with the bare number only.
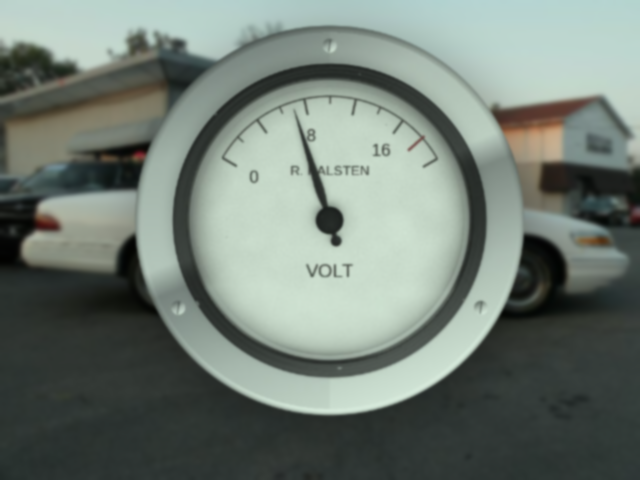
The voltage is 7
